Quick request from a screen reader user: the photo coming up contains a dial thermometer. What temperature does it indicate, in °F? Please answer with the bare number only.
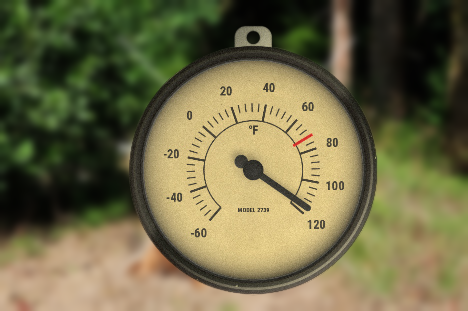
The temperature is 116
